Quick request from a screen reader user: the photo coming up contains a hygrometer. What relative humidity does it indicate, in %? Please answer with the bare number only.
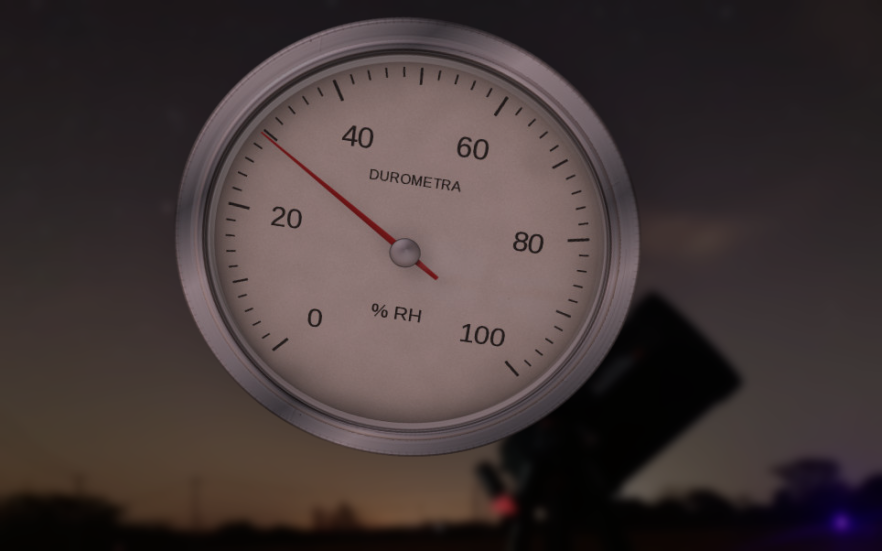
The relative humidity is 30
